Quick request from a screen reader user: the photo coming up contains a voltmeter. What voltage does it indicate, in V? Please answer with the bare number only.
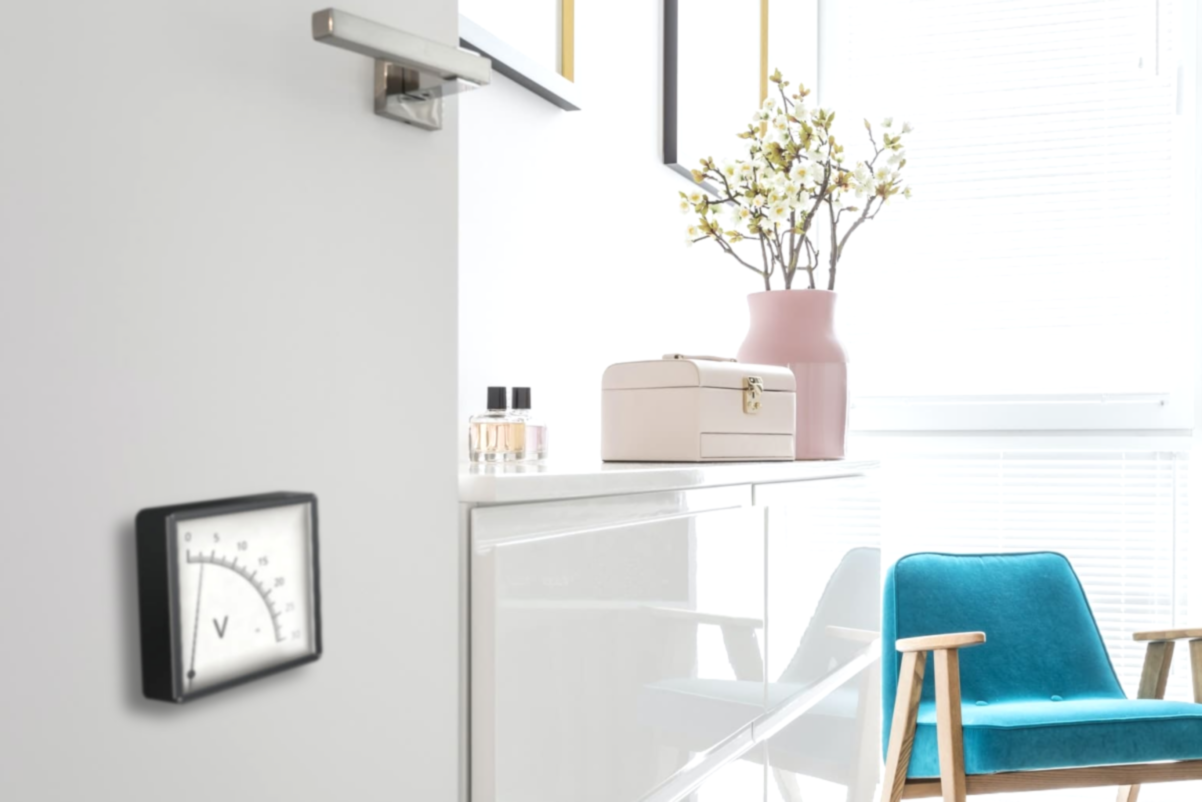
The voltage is 2.5
